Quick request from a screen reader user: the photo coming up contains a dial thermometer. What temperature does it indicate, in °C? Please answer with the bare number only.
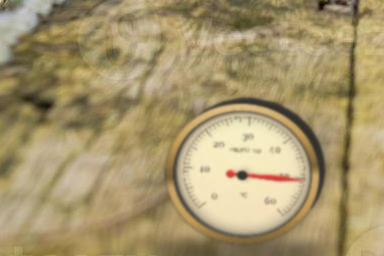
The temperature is 50
